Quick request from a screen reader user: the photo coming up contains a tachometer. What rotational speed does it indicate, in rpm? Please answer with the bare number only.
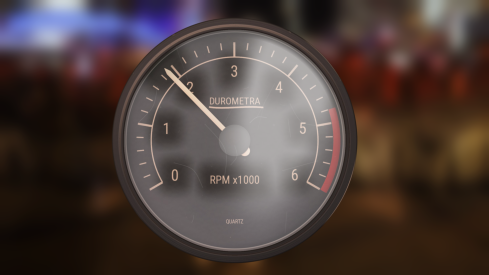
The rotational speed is 1900
